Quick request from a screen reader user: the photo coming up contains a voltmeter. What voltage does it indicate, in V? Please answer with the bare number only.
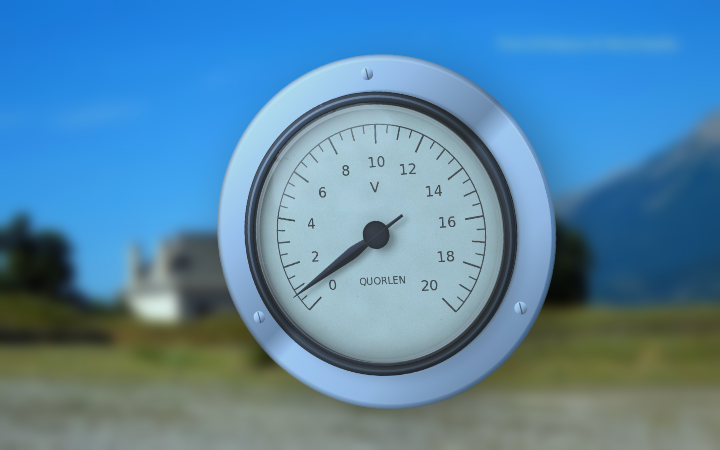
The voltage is 0.75
